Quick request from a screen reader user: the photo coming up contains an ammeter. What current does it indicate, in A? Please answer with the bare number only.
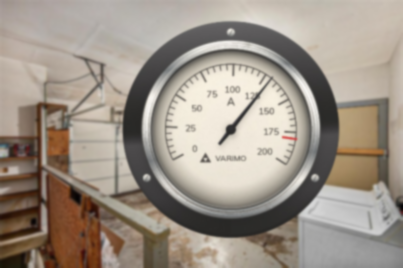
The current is 130
